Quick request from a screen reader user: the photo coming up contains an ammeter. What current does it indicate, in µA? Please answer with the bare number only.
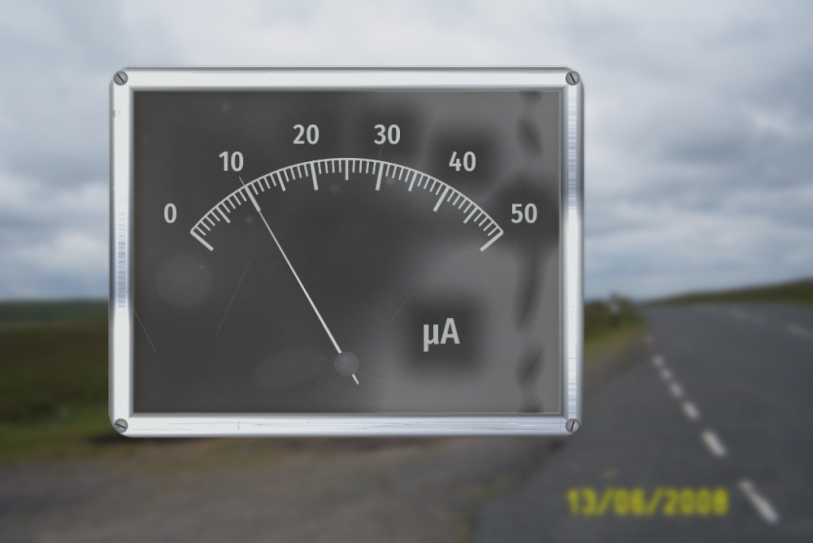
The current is 10
